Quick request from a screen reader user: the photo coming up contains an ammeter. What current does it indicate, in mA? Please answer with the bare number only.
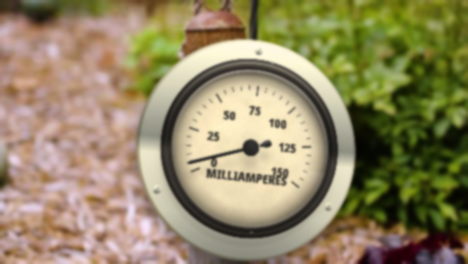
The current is 5
